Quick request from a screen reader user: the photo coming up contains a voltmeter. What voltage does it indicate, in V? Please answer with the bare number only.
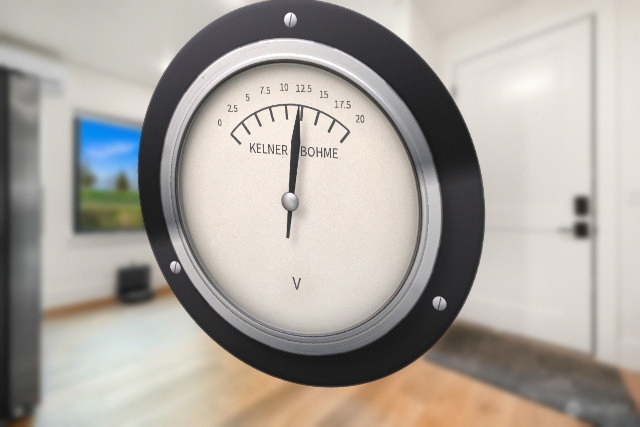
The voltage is 12.5
